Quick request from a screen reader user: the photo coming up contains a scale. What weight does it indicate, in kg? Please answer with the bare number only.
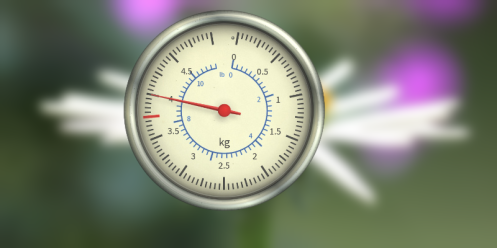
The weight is 4
